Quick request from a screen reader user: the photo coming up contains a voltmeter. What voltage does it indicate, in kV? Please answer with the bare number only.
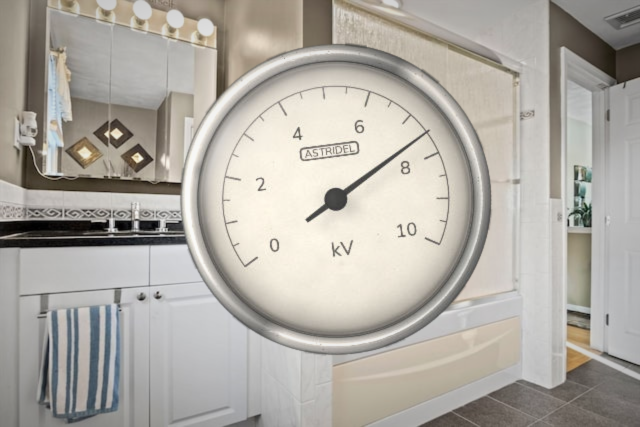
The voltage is 7.5
